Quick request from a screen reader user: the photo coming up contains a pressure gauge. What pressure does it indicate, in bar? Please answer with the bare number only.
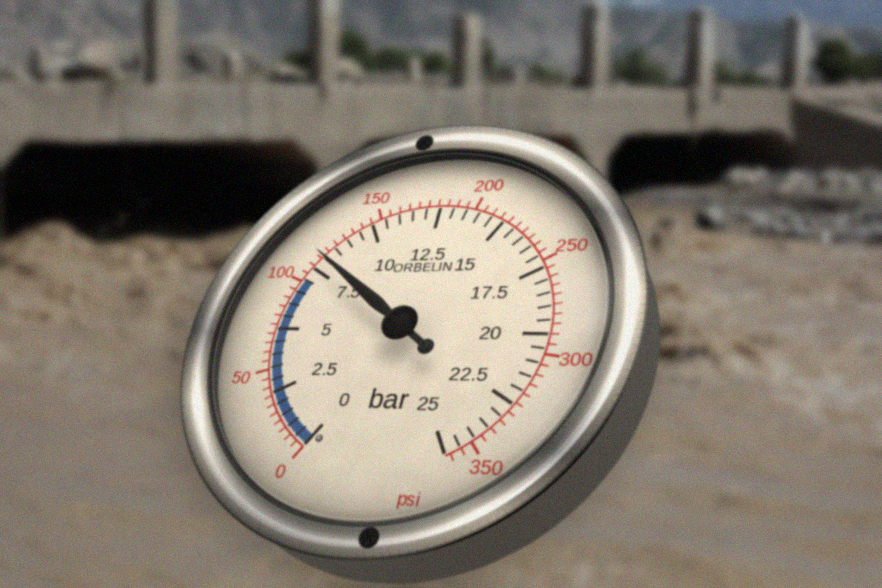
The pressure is 8
